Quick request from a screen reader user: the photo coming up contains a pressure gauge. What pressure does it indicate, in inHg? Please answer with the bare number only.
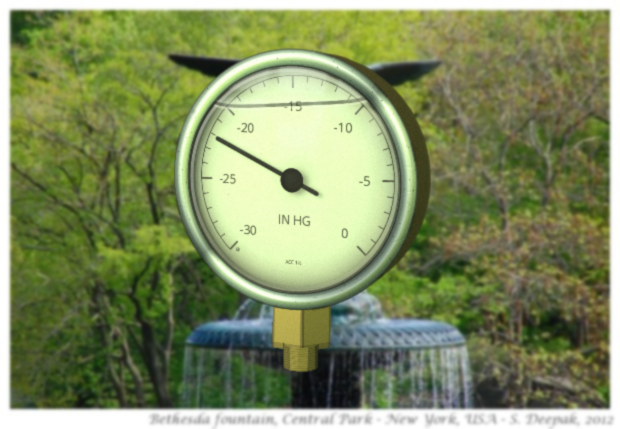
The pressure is -22
